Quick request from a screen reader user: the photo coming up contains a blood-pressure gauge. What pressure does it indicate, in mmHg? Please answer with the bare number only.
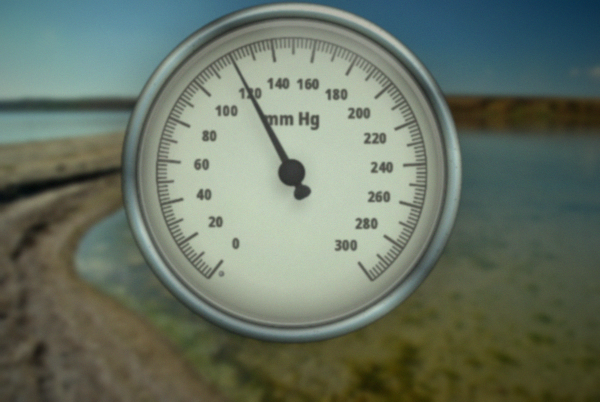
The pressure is 120
